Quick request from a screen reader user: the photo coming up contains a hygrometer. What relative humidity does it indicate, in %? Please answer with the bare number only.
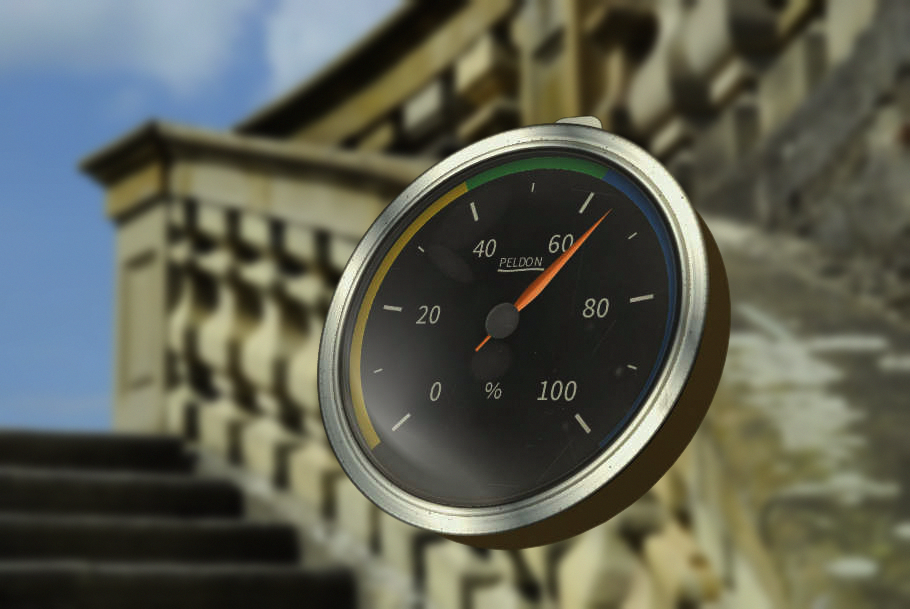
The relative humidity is 65
